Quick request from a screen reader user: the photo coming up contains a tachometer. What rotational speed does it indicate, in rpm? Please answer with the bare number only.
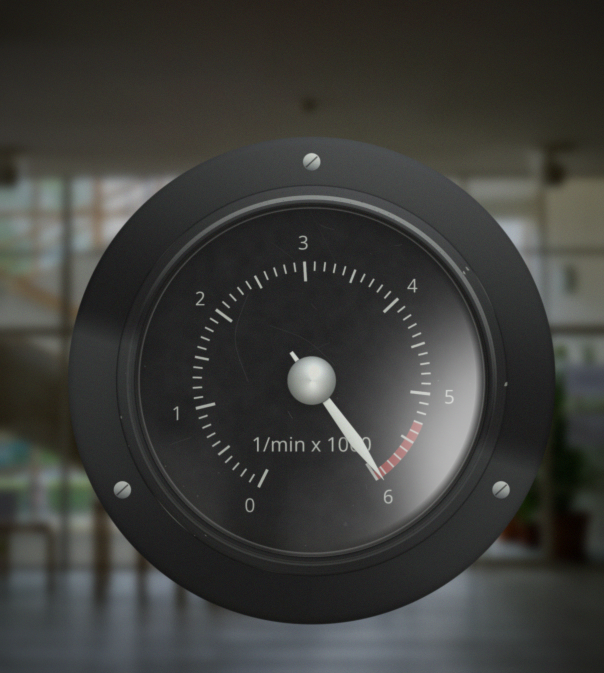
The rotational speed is 5950
